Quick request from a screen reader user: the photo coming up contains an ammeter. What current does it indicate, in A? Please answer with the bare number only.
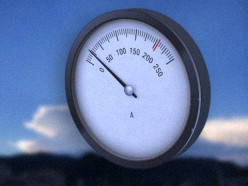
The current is 25
